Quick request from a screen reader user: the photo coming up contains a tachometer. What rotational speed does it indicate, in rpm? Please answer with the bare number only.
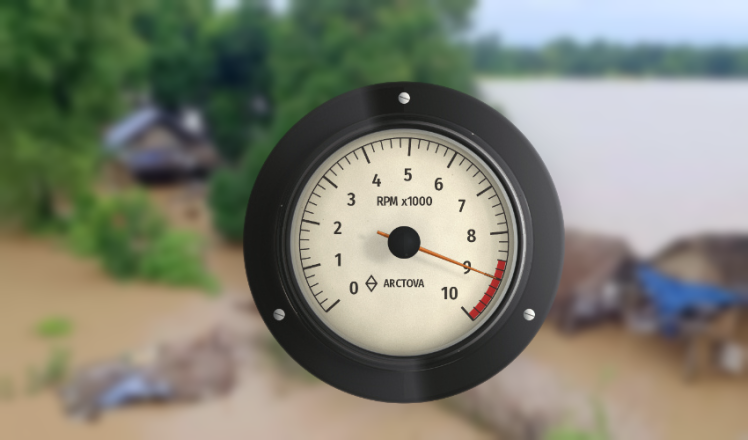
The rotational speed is 9000
